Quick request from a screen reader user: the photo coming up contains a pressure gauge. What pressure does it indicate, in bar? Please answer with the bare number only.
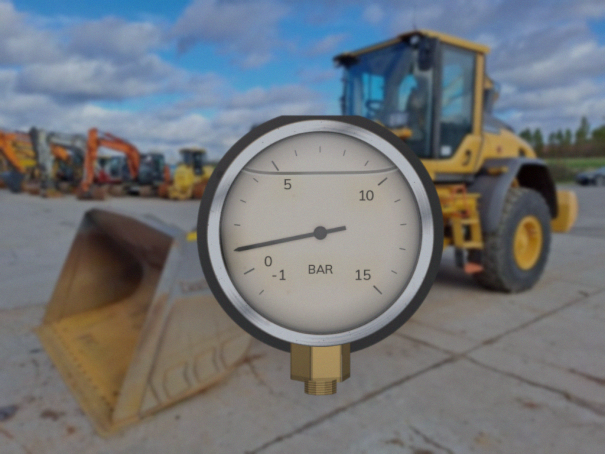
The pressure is 1
